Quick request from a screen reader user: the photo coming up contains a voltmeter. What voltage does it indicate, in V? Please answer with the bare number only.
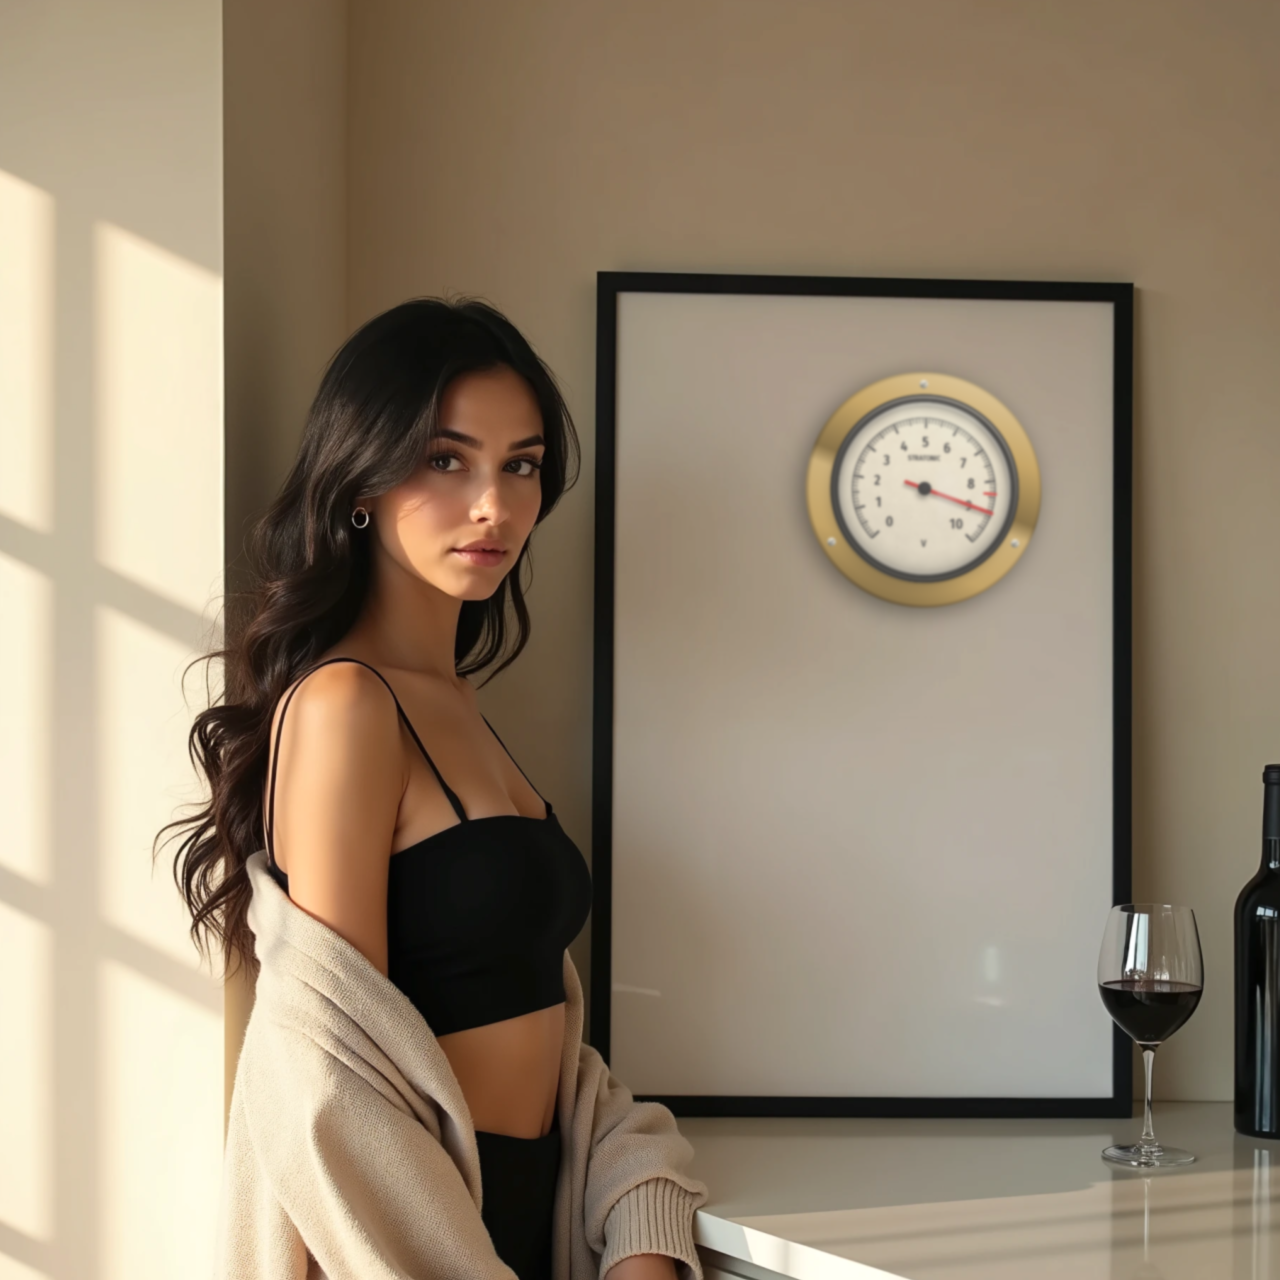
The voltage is 9
